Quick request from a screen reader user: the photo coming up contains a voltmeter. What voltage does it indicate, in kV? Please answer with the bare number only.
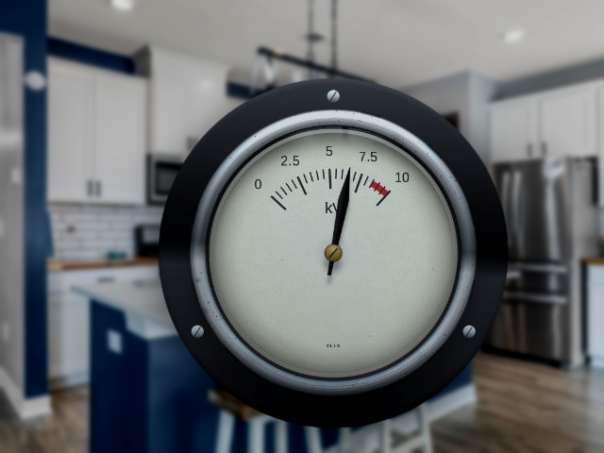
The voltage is 6.5
